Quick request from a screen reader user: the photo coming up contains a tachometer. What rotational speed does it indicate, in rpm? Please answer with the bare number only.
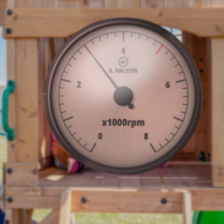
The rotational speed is 3000
